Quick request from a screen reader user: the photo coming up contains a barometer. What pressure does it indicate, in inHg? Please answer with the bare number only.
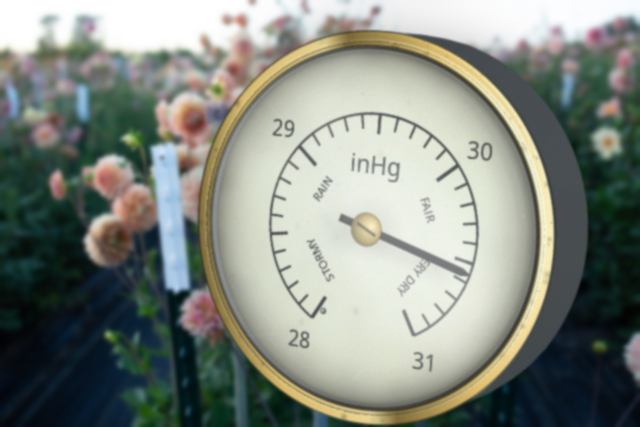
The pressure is 30.55
